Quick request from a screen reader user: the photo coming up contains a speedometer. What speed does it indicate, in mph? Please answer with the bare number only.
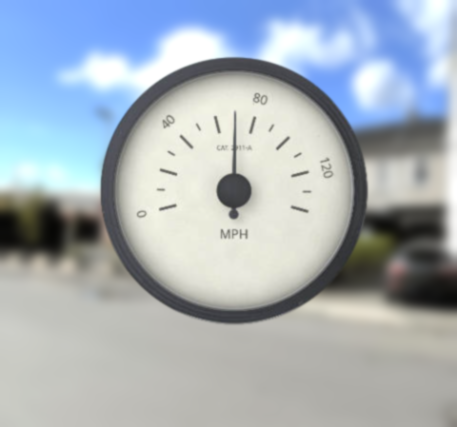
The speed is 70
